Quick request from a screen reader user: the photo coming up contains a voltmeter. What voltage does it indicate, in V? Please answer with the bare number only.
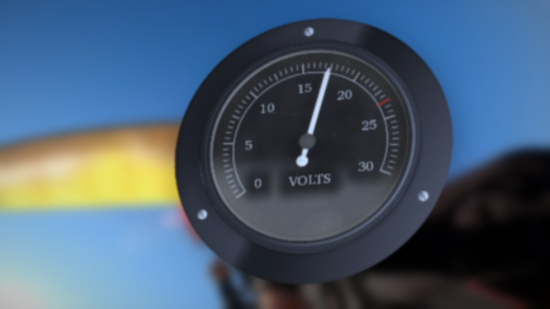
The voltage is 17.5
